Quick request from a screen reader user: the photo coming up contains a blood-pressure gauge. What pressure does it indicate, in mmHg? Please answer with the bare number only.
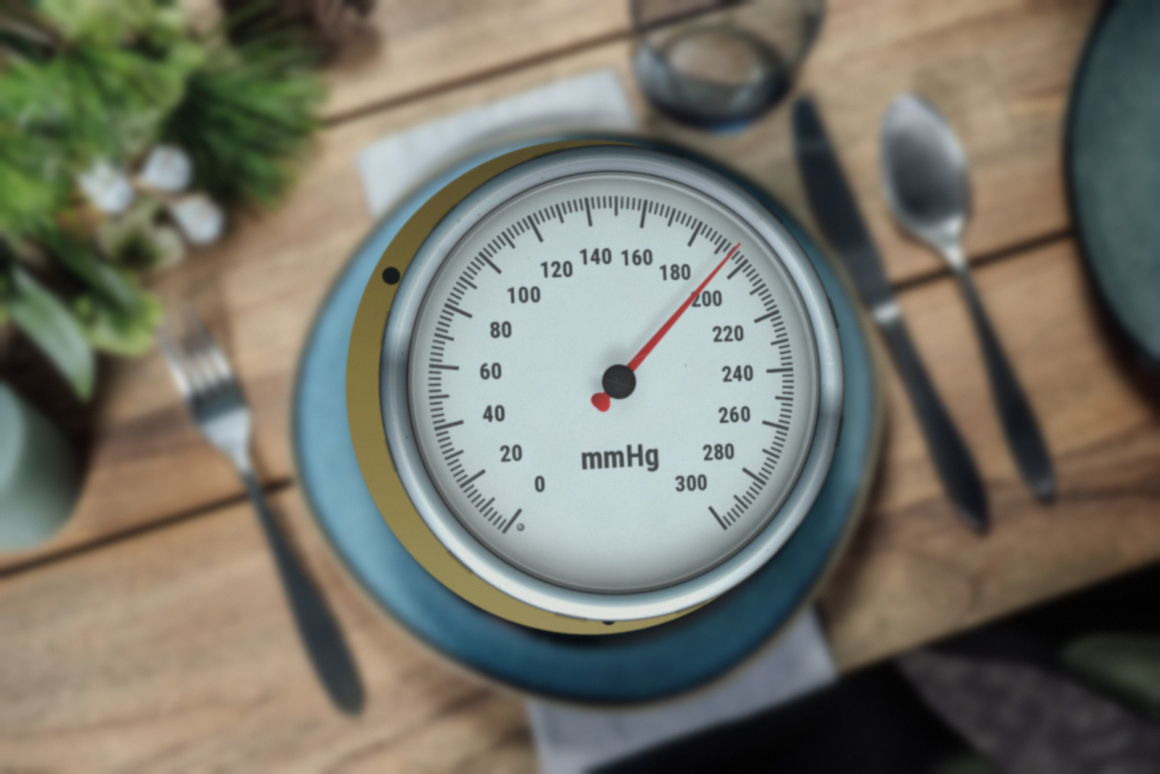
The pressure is 194
